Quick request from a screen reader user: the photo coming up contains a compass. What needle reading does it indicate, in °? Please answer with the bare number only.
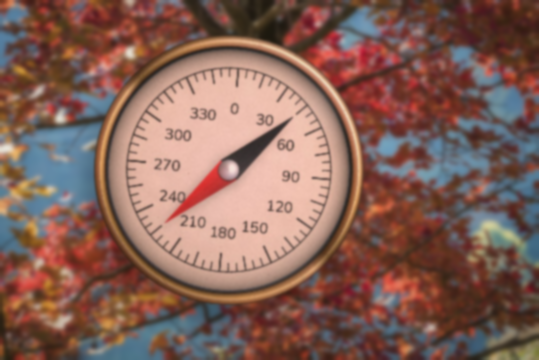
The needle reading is 225
